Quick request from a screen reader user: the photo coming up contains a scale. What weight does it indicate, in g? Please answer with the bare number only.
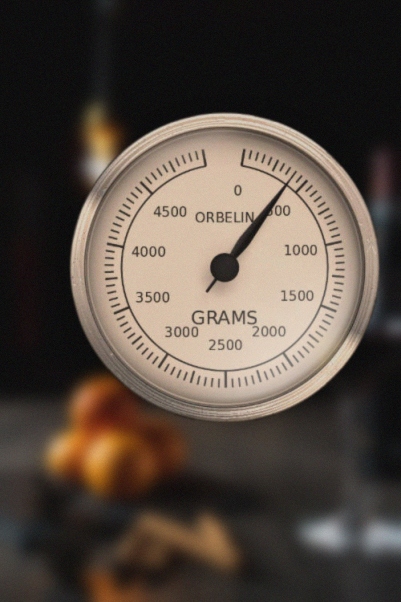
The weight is 400
